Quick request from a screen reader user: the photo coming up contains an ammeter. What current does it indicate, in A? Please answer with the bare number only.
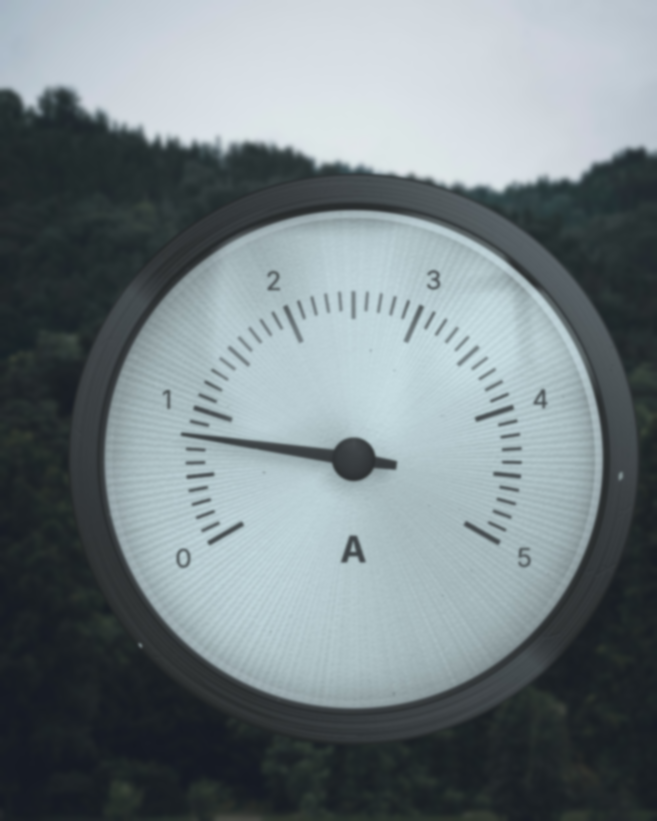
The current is 0.8
